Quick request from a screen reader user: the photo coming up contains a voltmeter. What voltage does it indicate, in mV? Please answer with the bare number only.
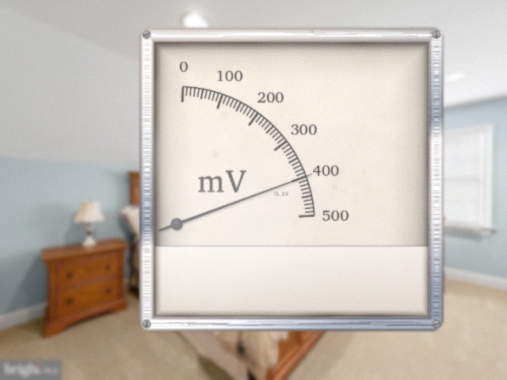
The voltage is 400
